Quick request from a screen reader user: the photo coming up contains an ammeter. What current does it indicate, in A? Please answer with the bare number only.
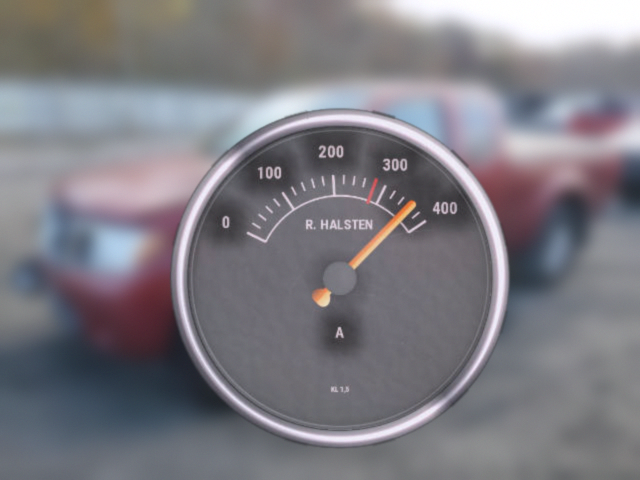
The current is 360
